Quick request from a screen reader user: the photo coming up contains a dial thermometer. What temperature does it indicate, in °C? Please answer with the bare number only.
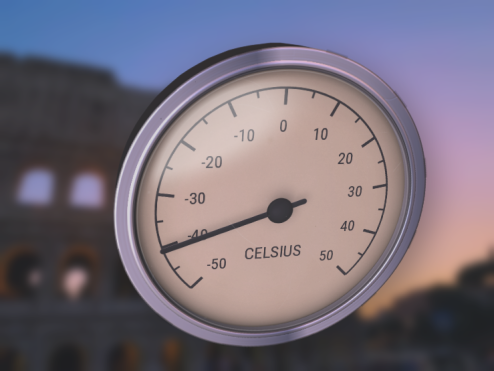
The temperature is -40
